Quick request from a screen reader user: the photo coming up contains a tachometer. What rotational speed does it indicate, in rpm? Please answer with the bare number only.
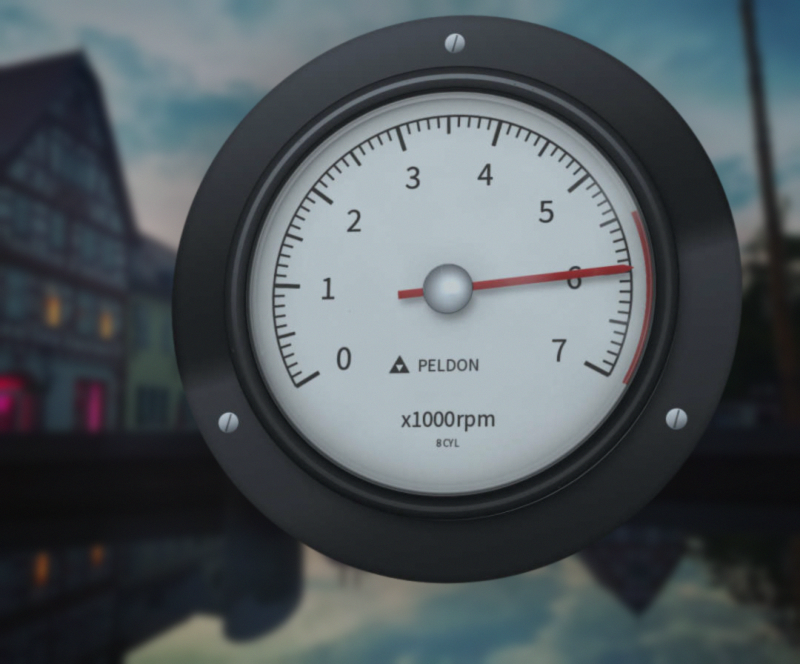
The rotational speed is 6000
